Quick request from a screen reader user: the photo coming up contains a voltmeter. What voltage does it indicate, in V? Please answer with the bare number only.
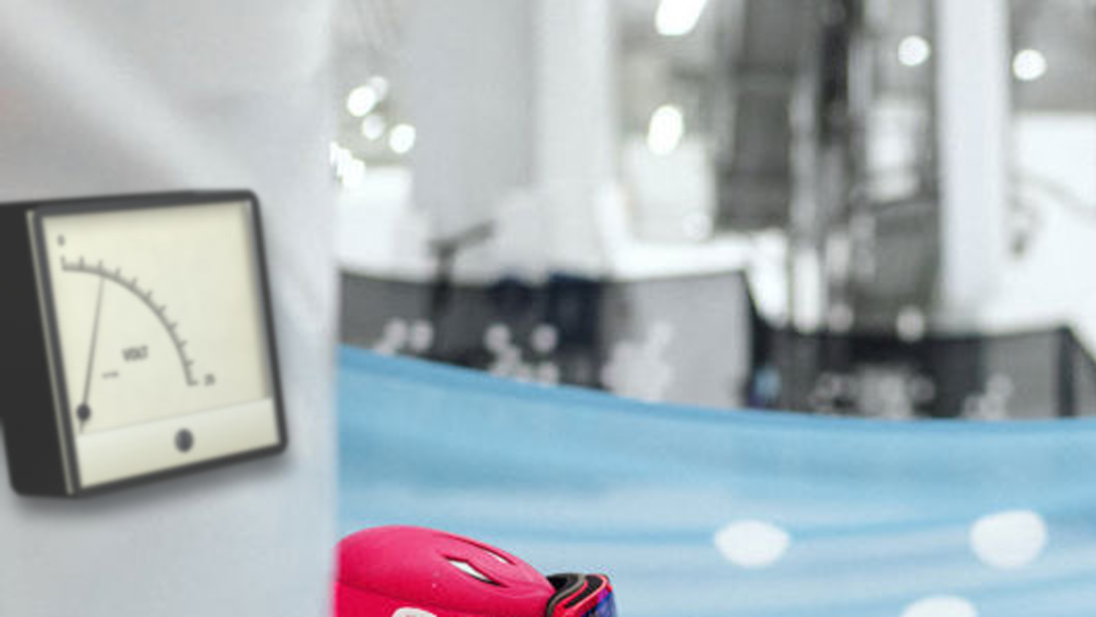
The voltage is 5
